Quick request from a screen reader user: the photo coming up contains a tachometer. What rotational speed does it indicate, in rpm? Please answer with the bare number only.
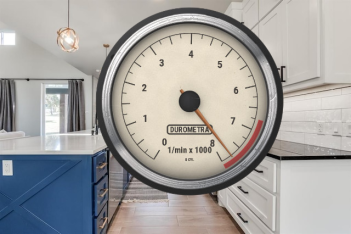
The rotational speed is 7750
